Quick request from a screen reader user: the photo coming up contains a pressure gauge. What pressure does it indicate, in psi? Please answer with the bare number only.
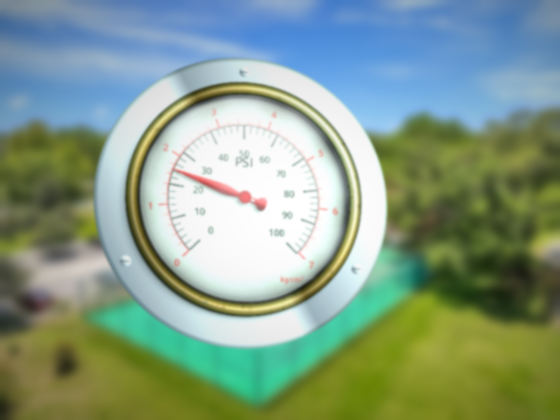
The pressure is 24
